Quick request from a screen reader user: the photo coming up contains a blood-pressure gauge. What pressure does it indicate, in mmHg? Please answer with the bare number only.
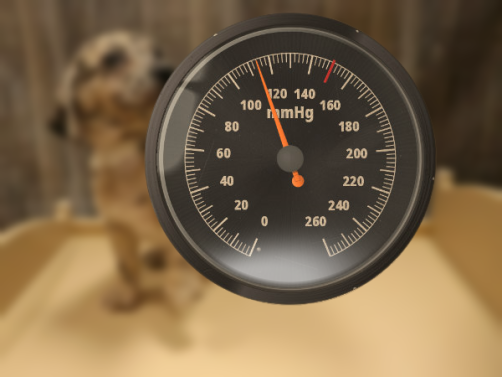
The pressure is 114
